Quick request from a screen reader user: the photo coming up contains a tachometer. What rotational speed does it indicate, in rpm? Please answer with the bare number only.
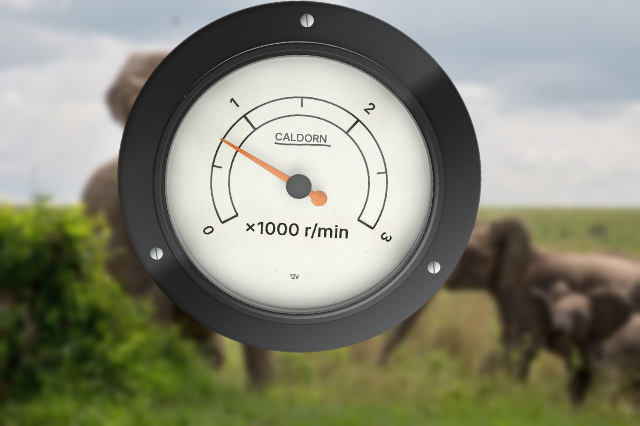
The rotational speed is 750
